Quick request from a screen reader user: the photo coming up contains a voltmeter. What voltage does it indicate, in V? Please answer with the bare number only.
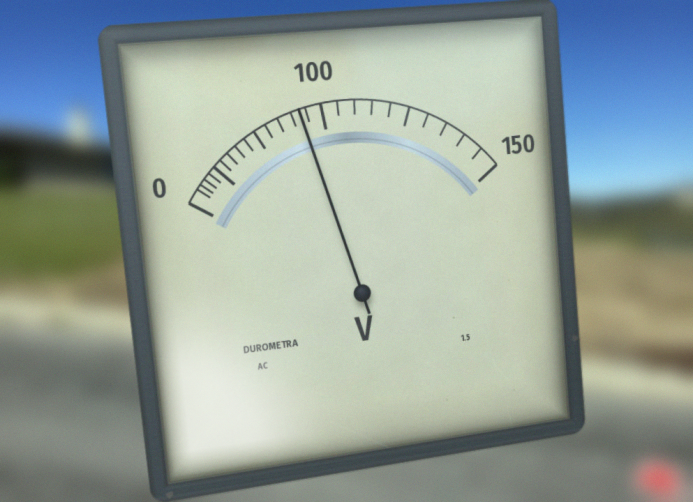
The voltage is 92.5
